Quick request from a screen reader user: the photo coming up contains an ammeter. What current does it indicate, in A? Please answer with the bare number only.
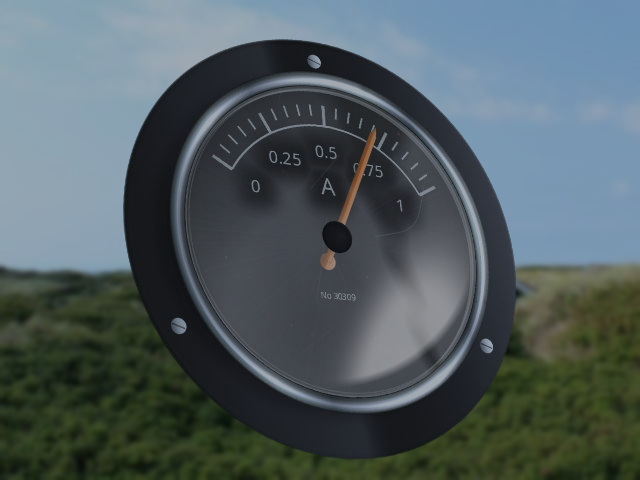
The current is 0.7
